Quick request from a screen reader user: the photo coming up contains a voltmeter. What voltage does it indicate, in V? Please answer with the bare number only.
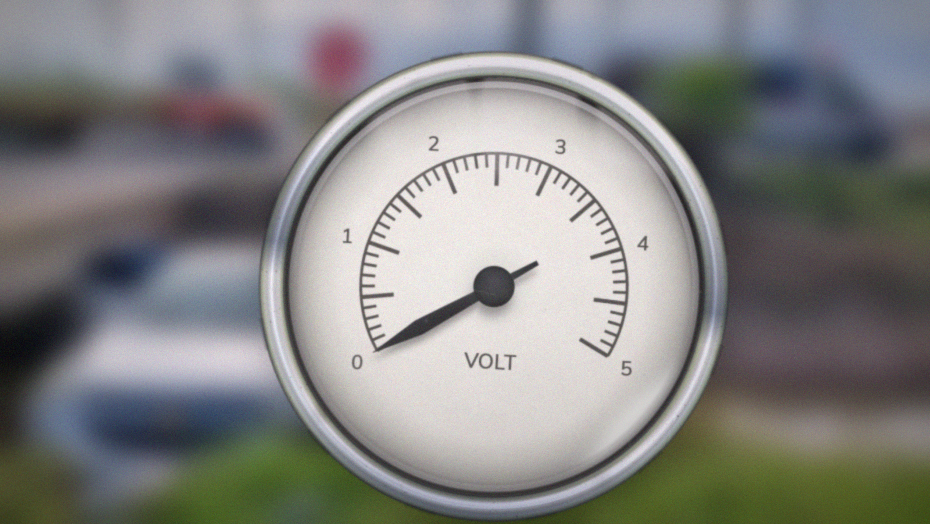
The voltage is 0
